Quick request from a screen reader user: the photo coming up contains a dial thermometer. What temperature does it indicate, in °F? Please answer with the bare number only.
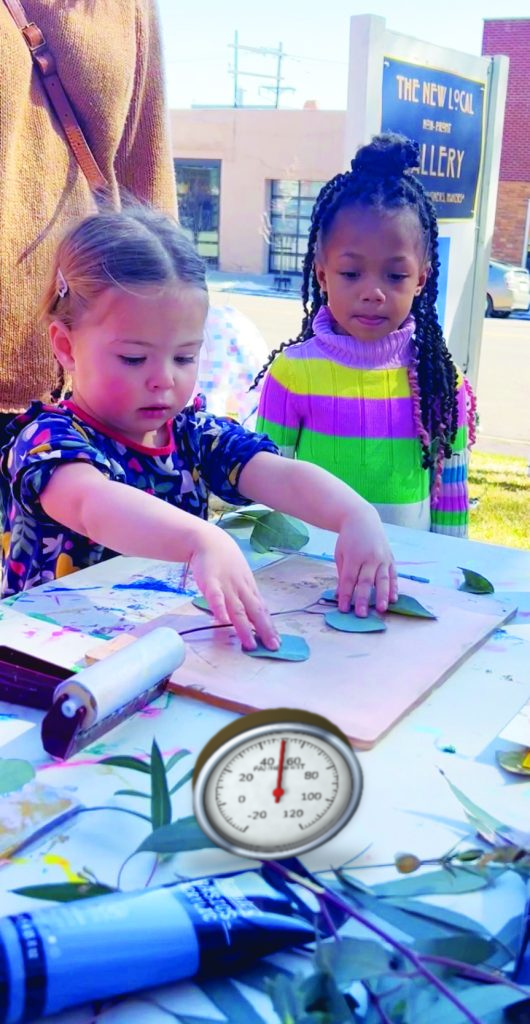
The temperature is 50
